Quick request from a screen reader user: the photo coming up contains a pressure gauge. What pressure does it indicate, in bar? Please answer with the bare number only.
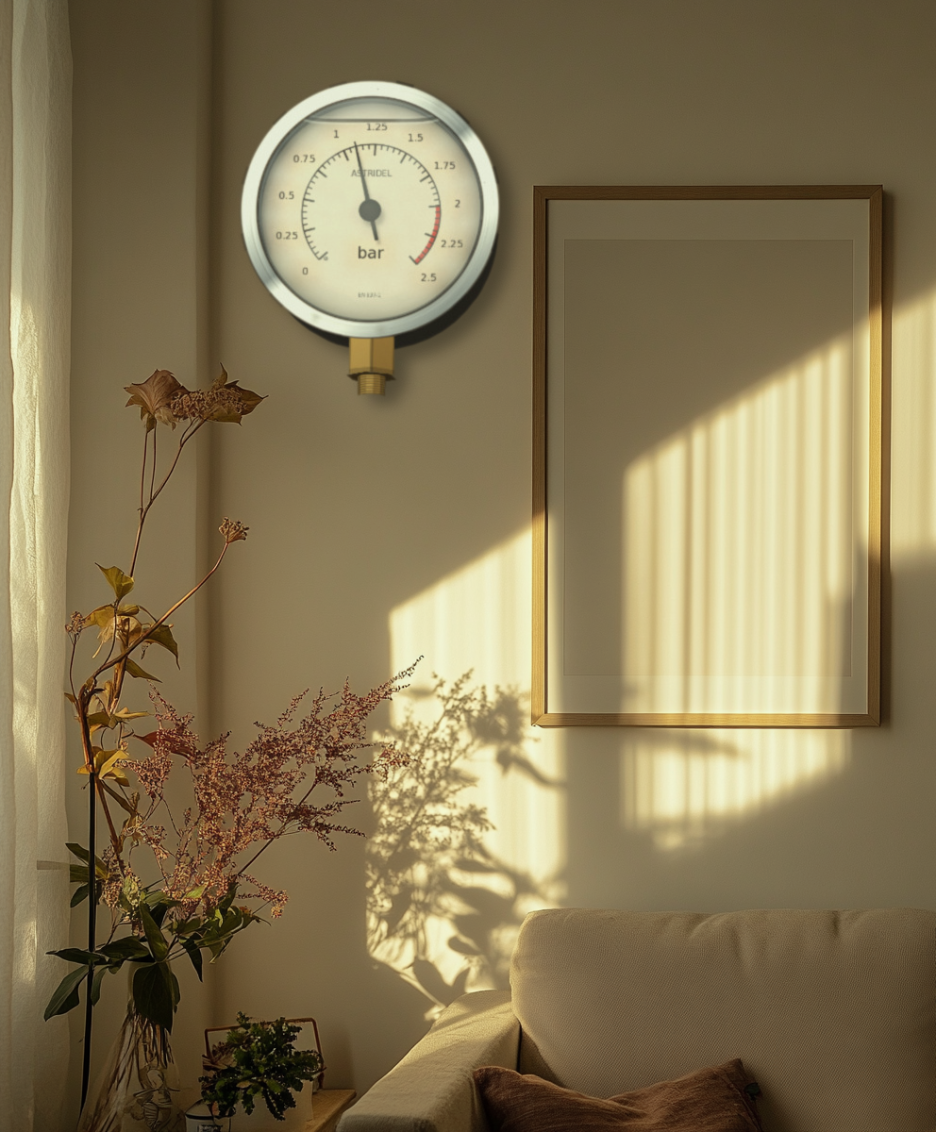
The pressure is 1.1
